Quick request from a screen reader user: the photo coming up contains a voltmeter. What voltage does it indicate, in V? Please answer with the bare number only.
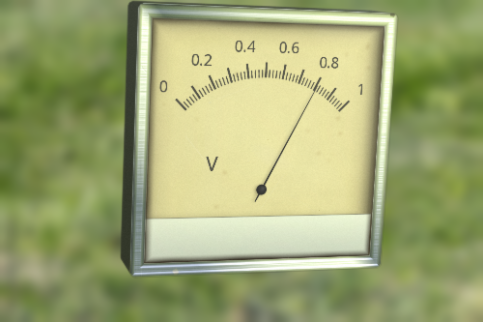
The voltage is 0.8
